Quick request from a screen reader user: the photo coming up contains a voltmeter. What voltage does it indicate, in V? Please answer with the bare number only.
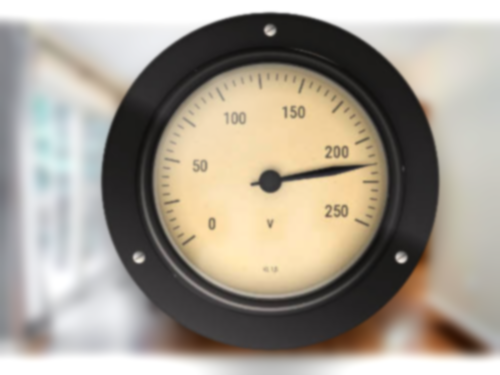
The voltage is 215
